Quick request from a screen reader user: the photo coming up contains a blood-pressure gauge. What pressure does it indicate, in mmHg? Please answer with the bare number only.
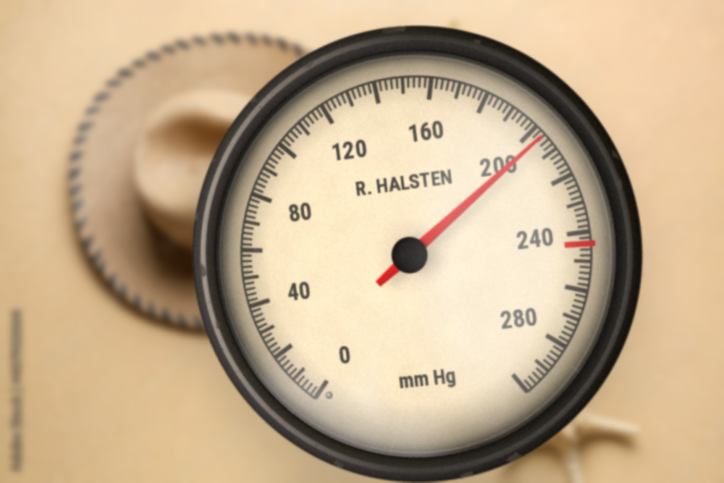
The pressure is 204
